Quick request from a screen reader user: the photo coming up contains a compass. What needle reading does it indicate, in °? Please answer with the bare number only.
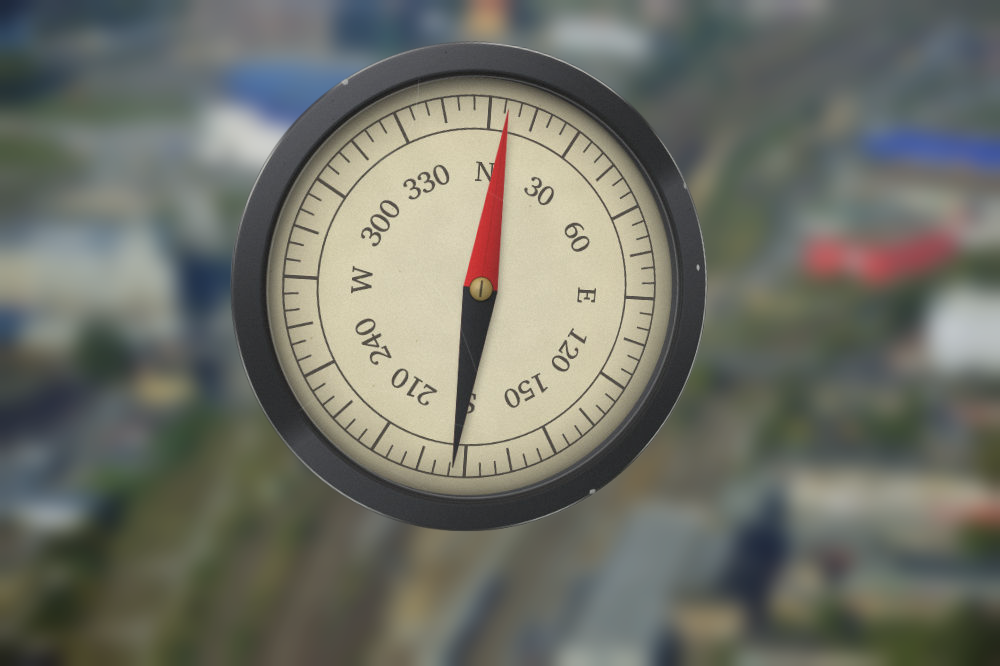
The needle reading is 5
